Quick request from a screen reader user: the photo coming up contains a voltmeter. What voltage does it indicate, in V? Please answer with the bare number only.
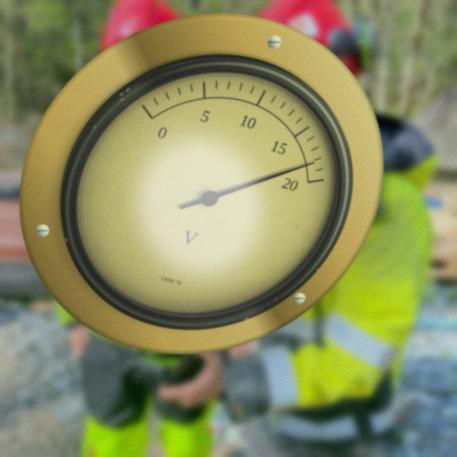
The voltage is 18
